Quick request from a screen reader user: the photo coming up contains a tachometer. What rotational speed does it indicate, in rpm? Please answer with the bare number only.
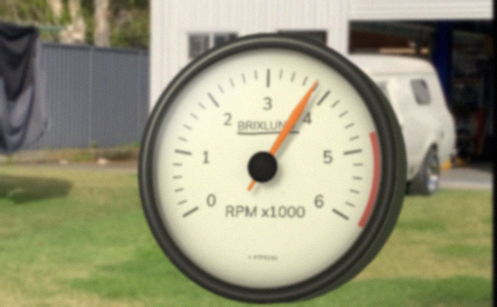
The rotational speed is 3800
